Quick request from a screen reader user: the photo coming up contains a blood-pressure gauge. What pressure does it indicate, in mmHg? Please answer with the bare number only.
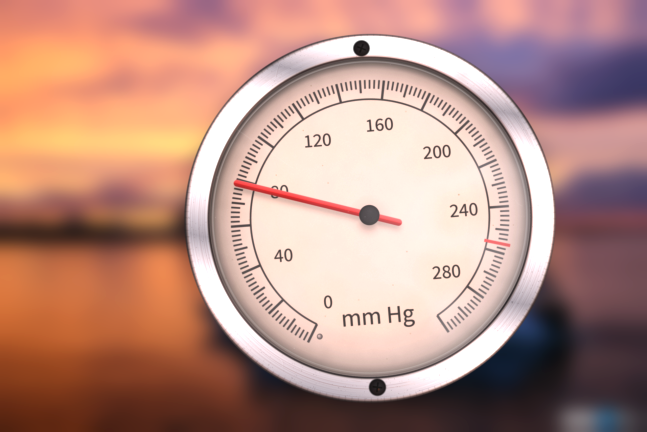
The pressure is 78
